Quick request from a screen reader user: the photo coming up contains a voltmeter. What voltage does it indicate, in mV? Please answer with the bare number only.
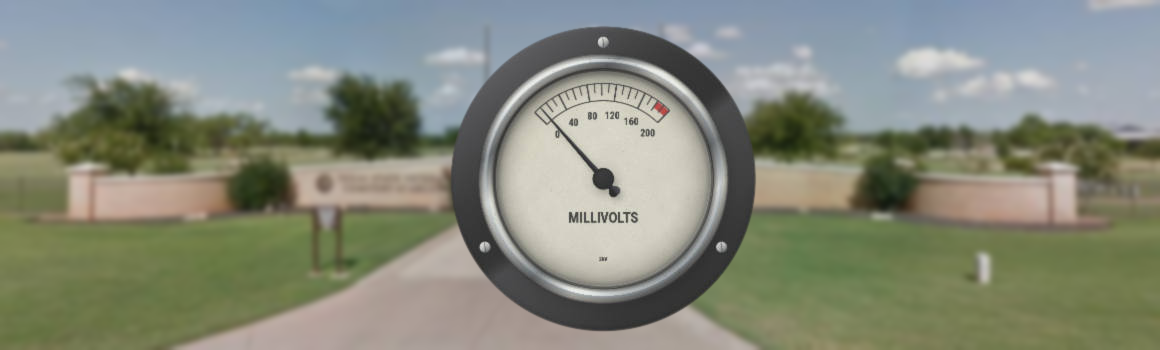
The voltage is 10
